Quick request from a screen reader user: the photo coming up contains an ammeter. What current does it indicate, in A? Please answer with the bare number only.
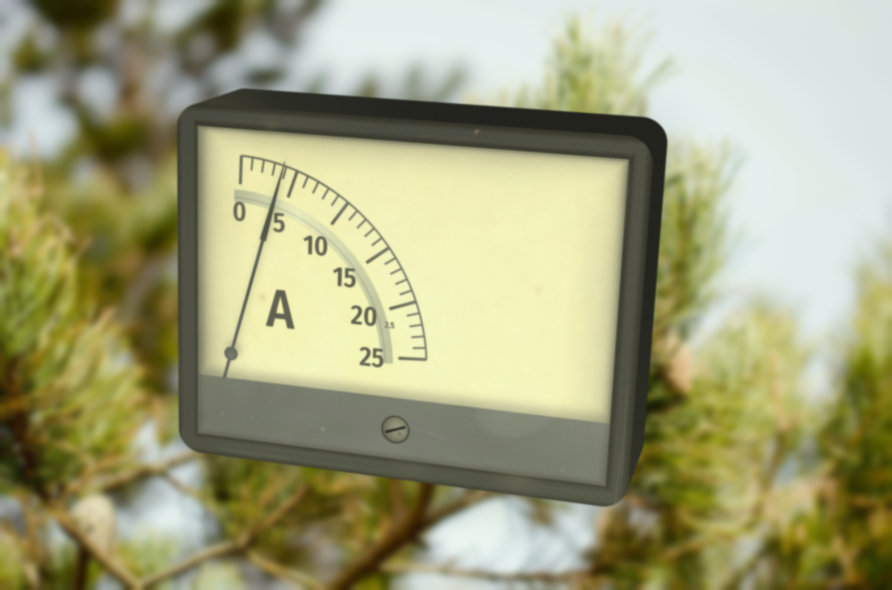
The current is 4
